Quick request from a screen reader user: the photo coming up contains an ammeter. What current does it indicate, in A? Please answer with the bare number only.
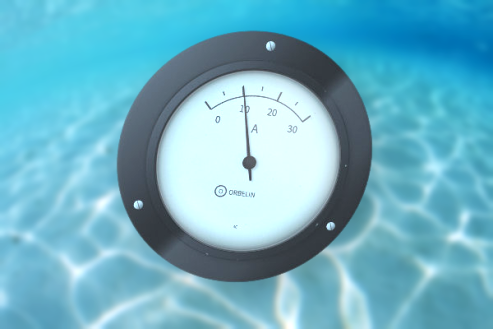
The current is 10
